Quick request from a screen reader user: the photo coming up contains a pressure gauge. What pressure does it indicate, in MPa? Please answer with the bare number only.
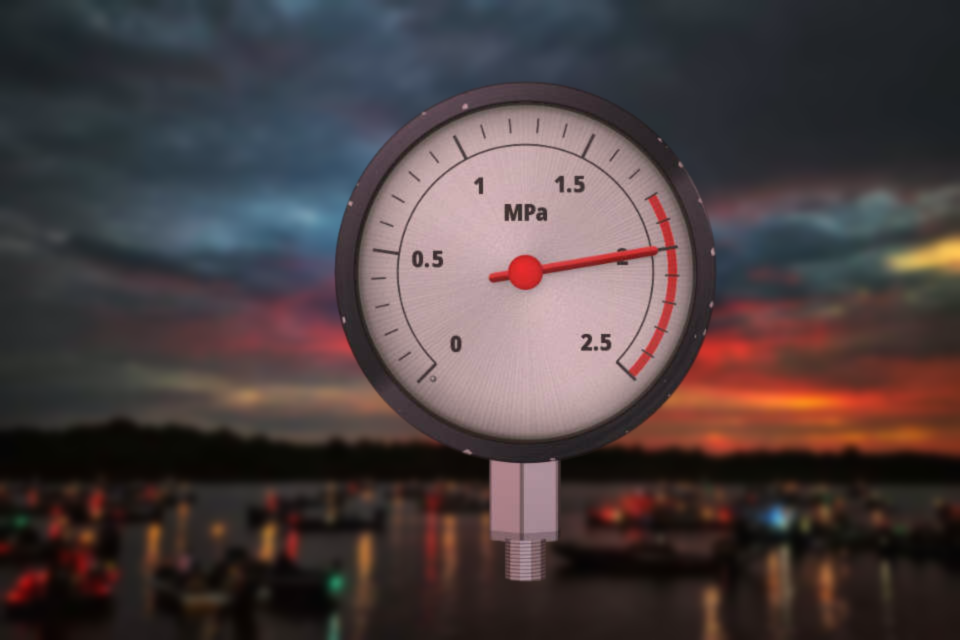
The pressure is 2
